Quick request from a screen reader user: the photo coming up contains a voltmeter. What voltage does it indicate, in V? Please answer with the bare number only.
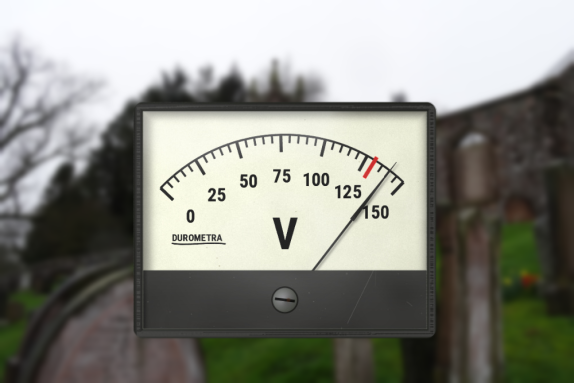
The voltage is 140
